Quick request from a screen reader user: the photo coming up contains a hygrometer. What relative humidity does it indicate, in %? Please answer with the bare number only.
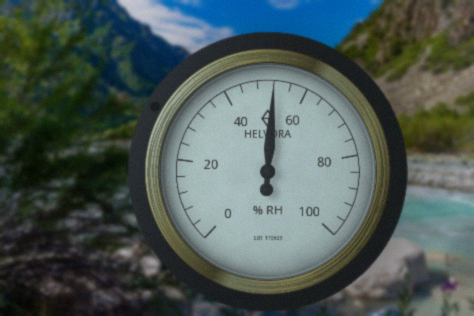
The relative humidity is 52
